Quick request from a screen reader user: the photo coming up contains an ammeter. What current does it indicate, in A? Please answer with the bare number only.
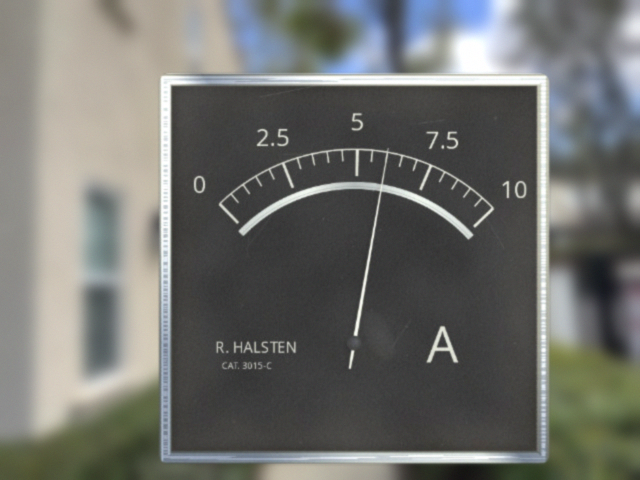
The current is 6
